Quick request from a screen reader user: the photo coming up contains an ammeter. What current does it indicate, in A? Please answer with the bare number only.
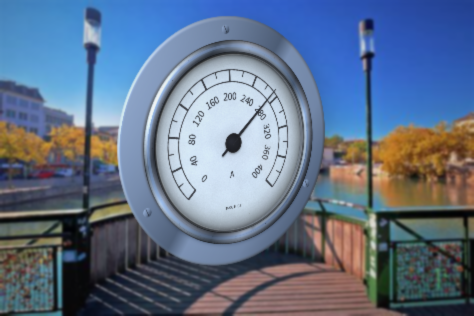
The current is 270
